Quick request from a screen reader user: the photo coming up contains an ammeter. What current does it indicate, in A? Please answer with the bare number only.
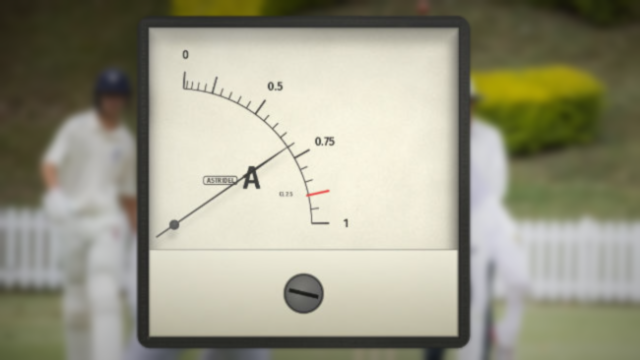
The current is 0.7
